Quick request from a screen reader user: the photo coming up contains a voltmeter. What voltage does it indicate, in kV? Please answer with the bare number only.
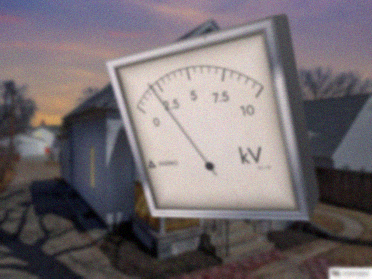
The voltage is 2
